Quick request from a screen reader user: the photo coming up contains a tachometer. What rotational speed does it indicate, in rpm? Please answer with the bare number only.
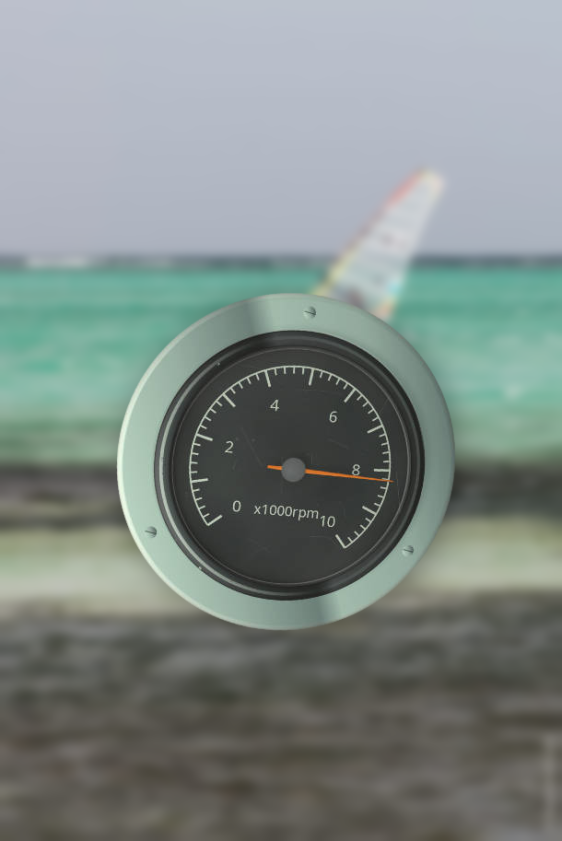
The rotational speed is 8200
